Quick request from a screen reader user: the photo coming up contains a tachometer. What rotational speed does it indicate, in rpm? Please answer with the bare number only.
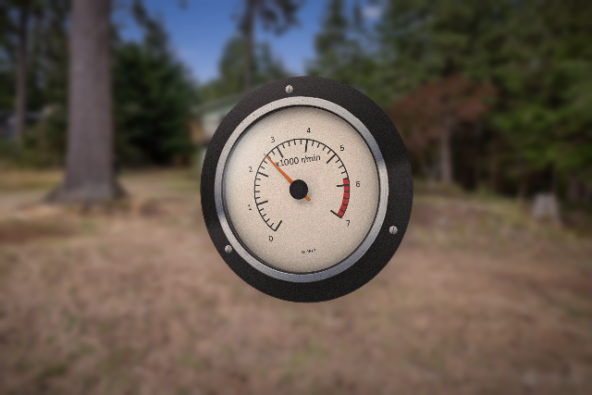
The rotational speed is 2600
